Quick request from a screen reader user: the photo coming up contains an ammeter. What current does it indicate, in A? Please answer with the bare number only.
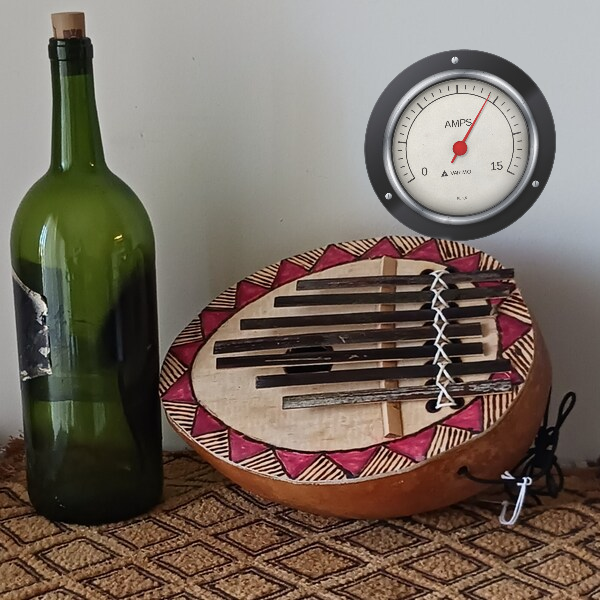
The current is 9.5
